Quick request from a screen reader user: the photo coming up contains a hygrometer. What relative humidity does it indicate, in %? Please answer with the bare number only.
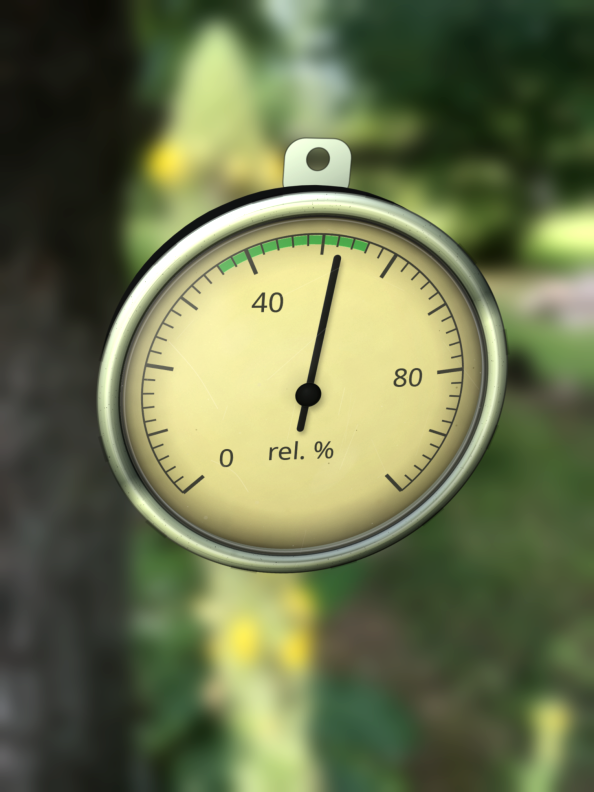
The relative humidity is 52
